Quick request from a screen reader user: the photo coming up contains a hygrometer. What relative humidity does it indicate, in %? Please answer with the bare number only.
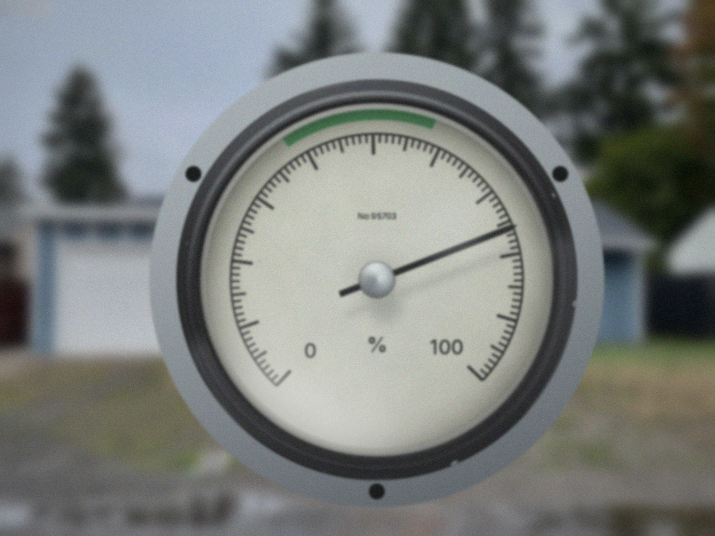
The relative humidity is 76
